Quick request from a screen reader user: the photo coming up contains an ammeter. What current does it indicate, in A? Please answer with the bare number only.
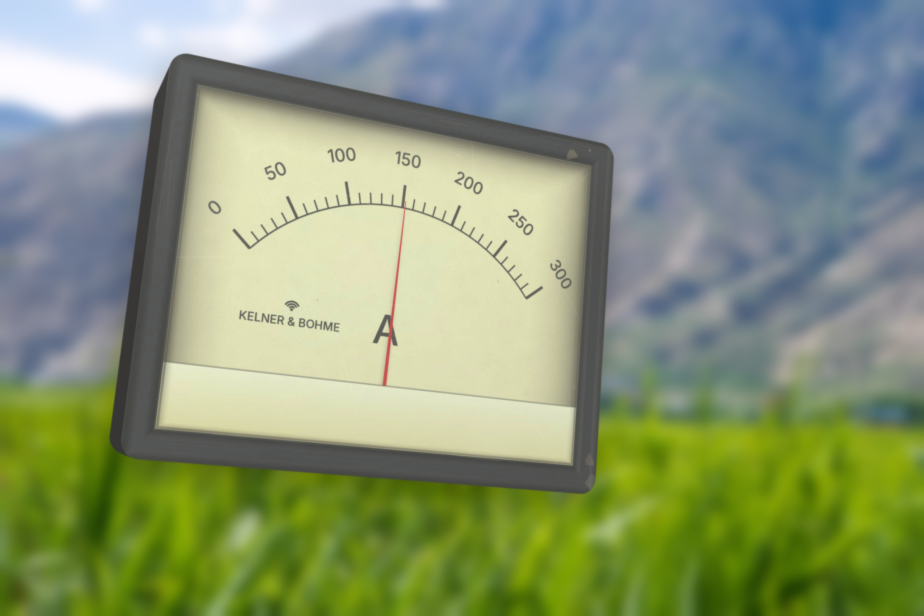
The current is 150
